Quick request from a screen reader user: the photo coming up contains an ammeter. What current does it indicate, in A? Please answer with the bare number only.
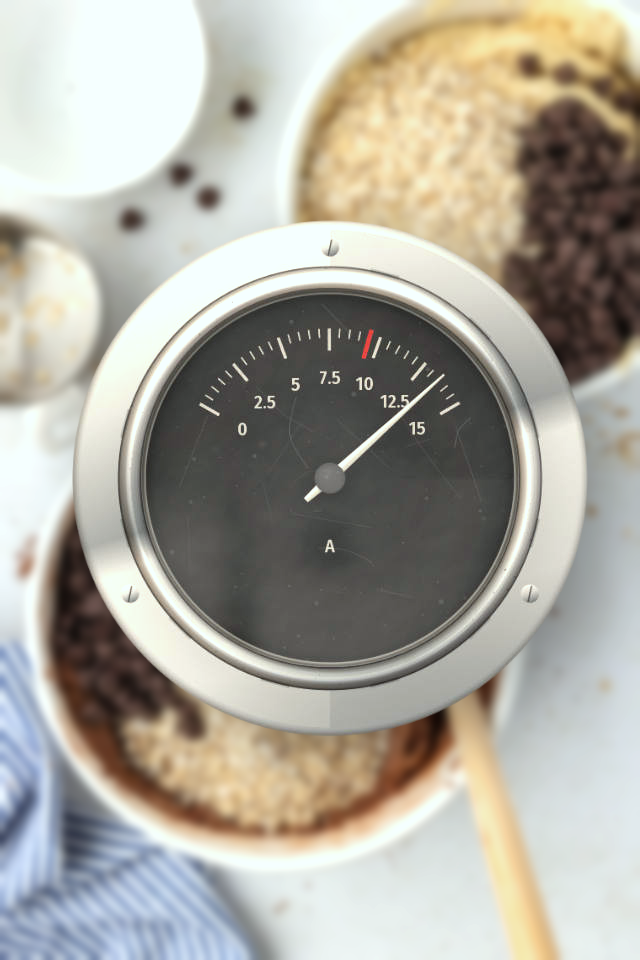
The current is 13.5
